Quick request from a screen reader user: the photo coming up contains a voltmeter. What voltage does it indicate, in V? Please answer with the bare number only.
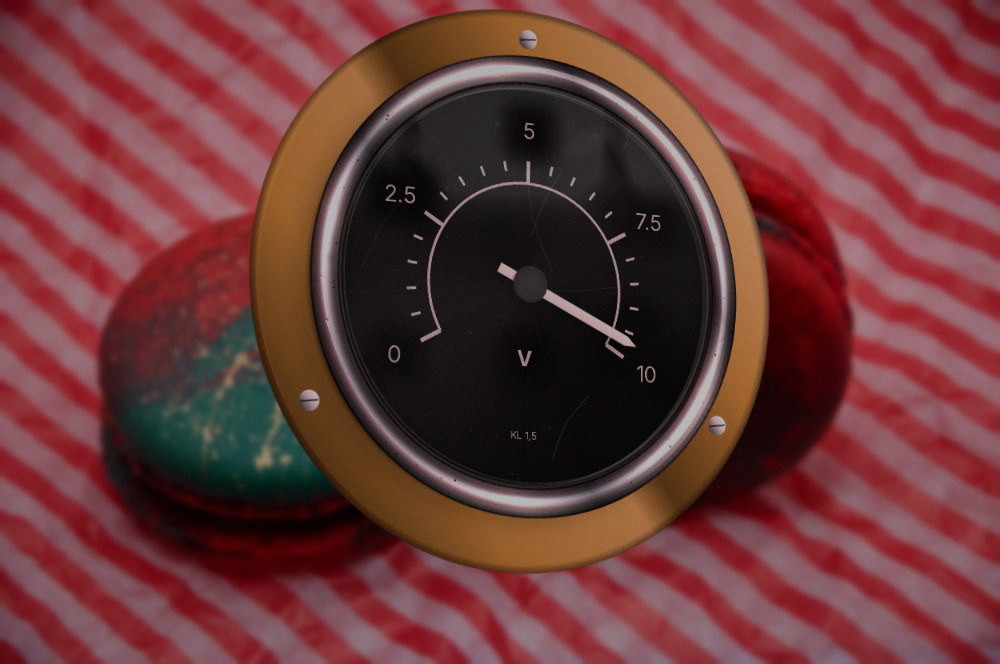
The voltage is 9.75
